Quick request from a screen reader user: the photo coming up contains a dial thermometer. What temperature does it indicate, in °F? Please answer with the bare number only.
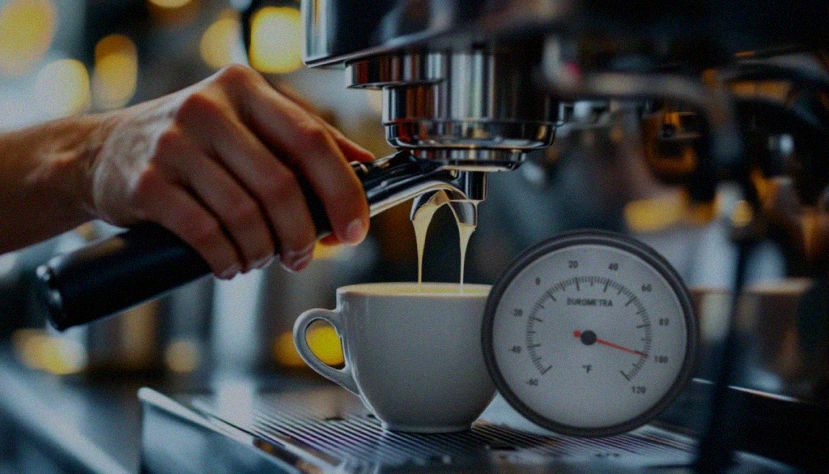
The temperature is 100
